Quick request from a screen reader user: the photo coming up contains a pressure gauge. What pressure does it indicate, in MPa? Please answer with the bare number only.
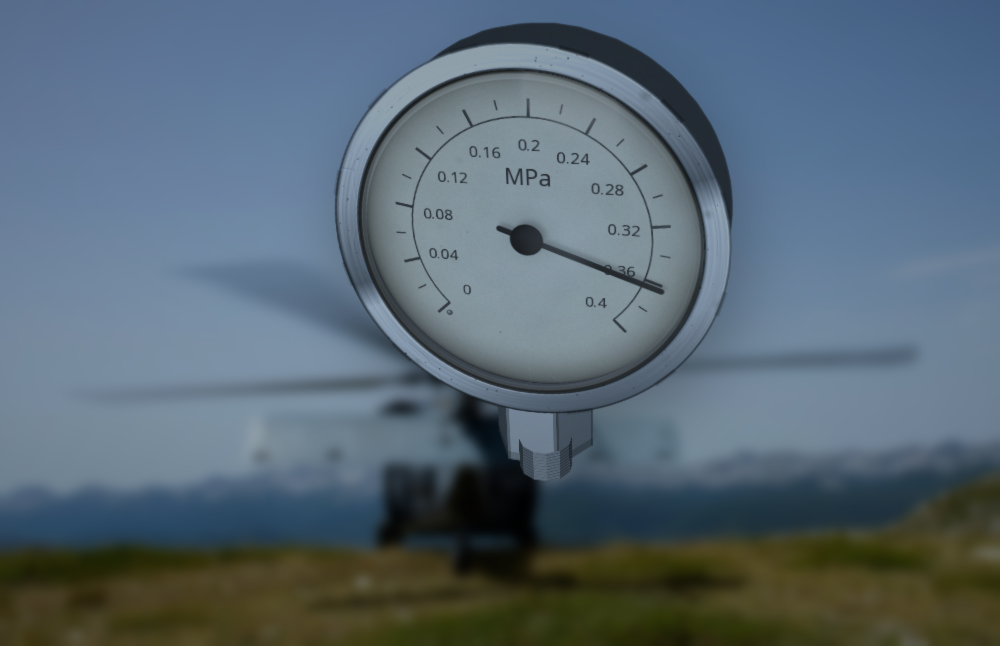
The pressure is 0.36
